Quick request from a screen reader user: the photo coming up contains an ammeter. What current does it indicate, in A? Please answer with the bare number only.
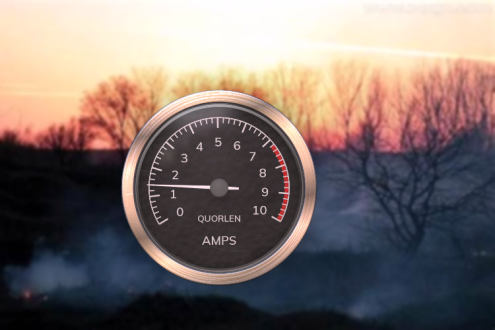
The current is 1.4
